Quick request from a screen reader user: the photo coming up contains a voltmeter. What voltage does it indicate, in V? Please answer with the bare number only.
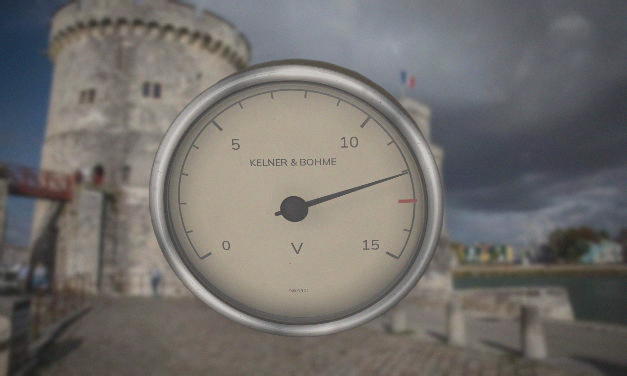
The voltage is 12
